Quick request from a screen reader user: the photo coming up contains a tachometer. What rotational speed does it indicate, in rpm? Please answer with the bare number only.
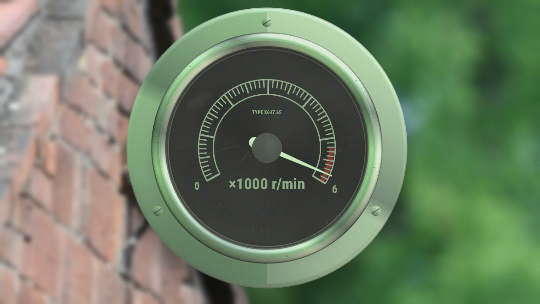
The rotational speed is 5800
